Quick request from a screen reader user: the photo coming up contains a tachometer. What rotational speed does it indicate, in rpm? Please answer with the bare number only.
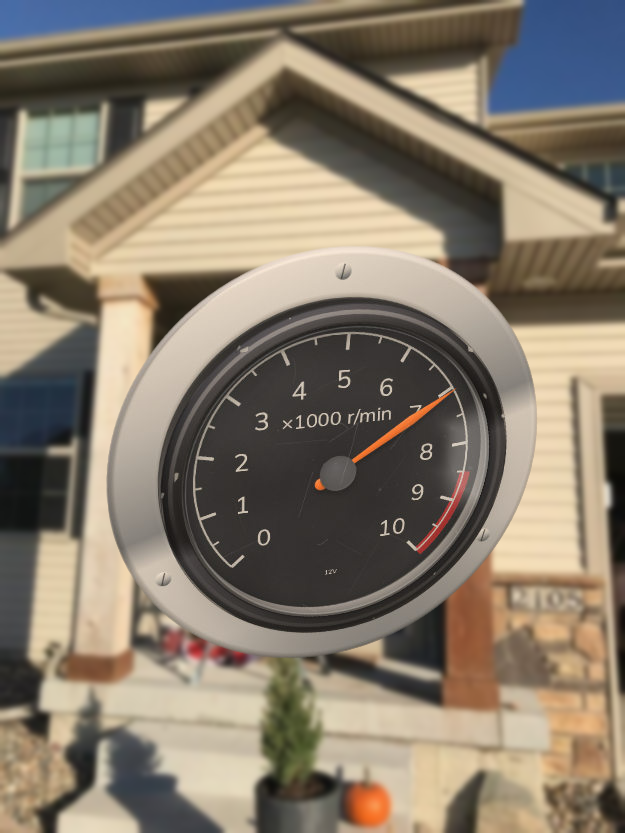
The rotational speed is 7000
